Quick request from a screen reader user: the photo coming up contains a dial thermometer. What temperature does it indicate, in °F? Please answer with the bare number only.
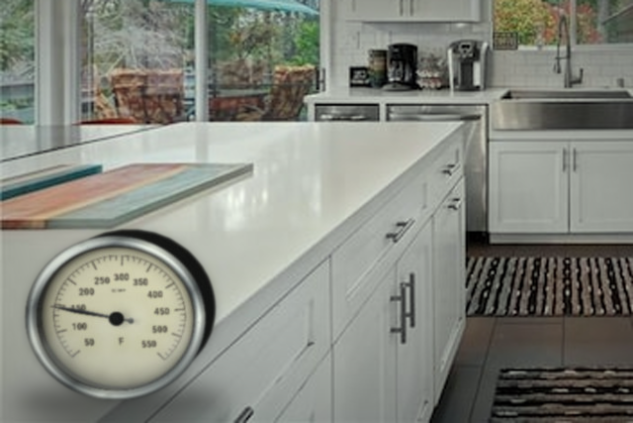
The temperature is 150
